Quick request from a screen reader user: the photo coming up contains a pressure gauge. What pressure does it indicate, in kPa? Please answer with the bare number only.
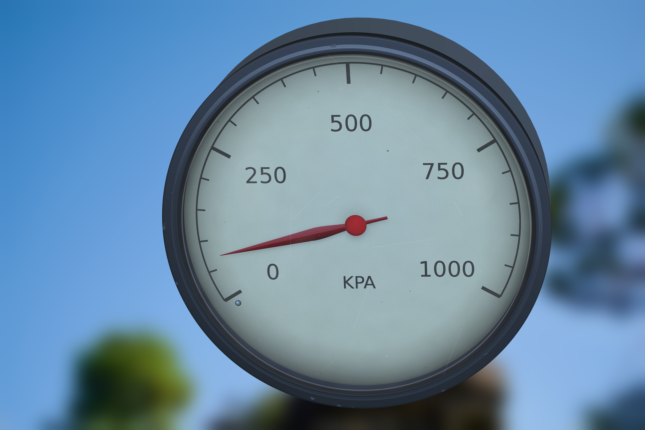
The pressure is 75
